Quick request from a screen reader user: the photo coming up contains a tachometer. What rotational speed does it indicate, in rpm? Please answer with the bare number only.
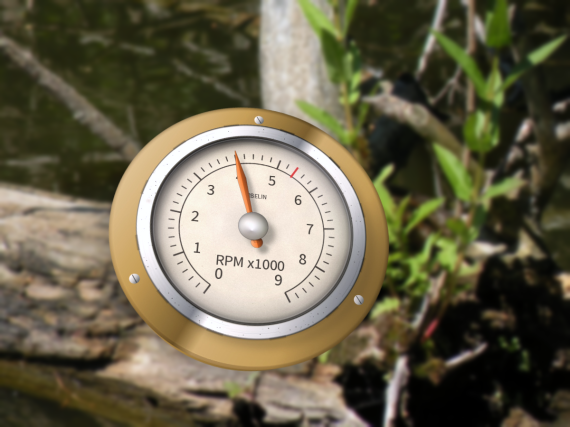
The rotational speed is 4000
